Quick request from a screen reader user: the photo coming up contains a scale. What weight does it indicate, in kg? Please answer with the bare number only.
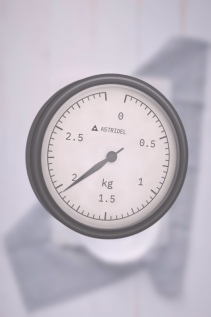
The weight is 1.95
